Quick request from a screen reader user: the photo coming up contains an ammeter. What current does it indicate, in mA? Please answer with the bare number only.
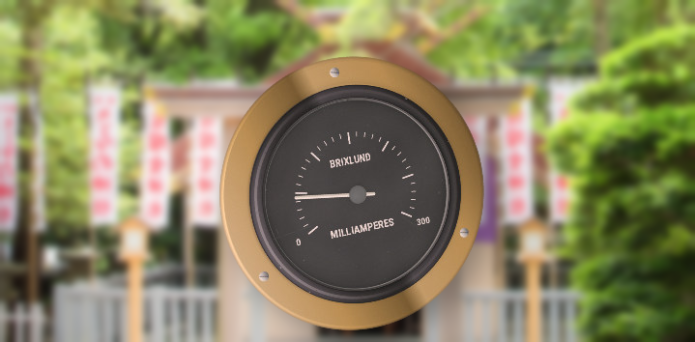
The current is 45
